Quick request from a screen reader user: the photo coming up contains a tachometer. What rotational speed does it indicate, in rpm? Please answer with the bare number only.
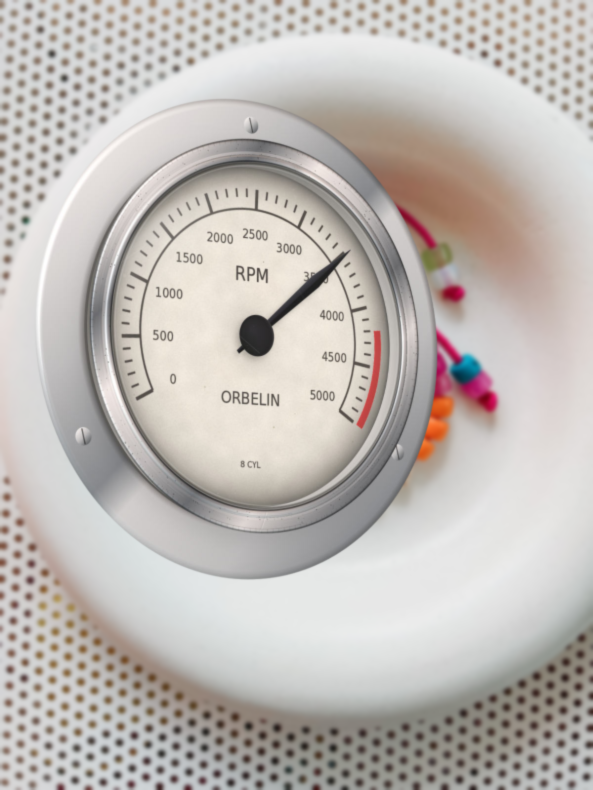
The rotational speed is 3500
